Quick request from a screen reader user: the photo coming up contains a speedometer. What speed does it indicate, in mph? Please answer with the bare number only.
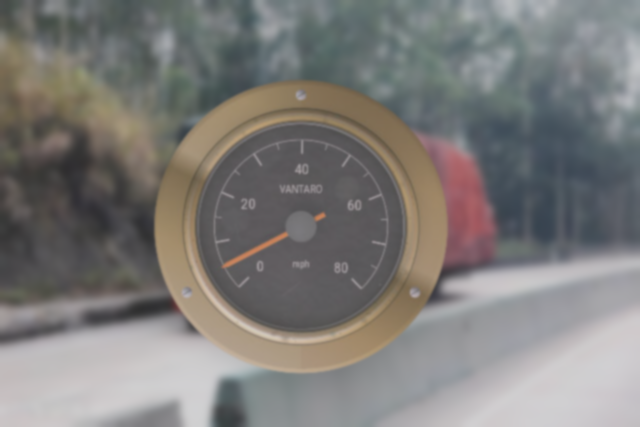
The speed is 5
